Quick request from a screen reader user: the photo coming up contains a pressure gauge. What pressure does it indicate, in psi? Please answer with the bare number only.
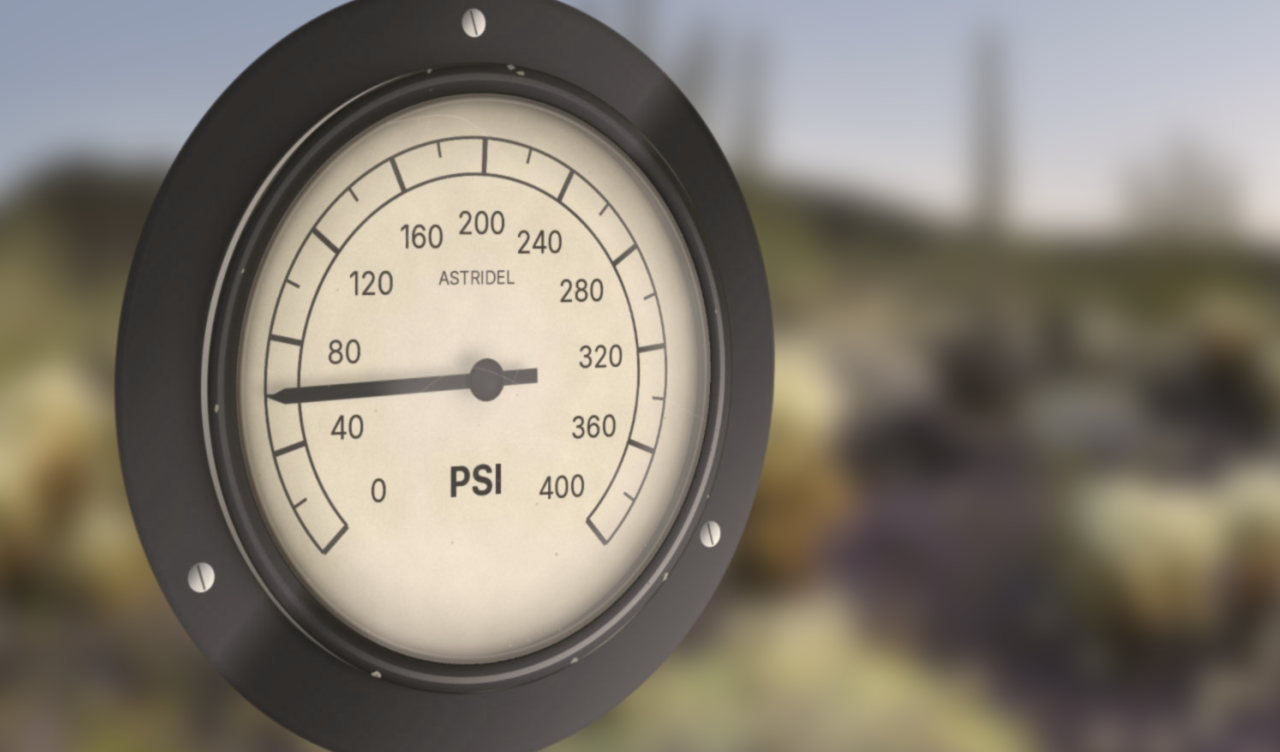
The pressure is 60
